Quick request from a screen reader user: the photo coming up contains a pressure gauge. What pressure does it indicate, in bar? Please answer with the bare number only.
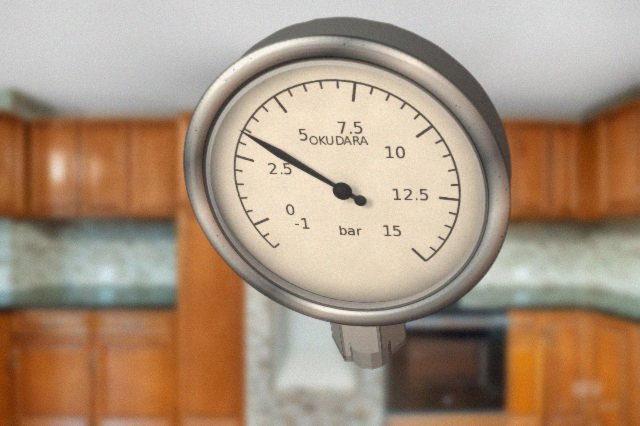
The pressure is 3.5
